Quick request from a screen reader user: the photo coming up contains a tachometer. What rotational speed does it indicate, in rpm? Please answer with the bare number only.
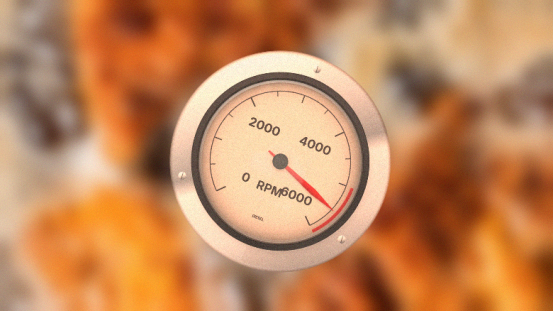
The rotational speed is 5500
